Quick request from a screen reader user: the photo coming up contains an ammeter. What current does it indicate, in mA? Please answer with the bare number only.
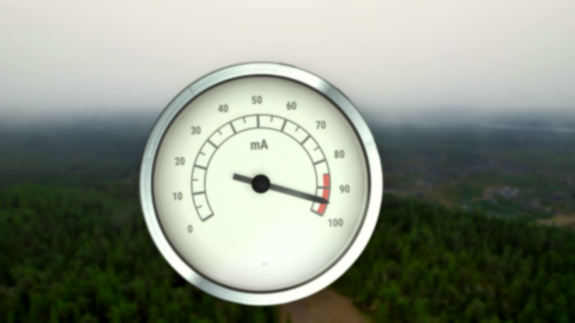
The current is 95
